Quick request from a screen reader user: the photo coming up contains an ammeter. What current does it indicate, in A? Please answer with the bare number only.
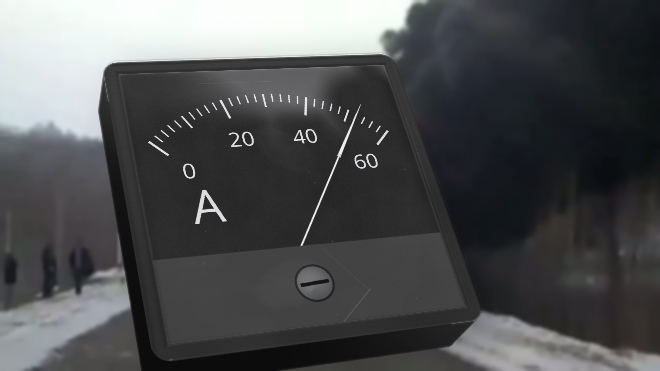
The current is 52
